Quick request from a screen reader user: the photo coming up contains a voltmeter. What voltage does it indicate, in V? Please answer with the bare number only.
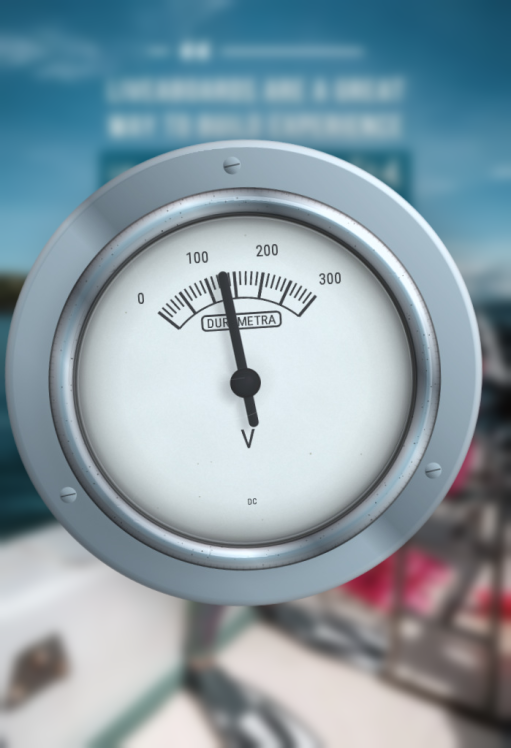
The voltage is 130
